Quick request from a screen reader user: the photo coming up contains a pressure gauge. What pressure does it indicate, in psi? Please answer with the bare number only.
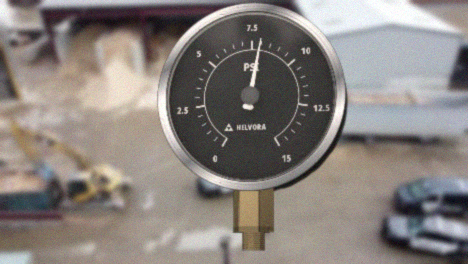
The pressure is 8
